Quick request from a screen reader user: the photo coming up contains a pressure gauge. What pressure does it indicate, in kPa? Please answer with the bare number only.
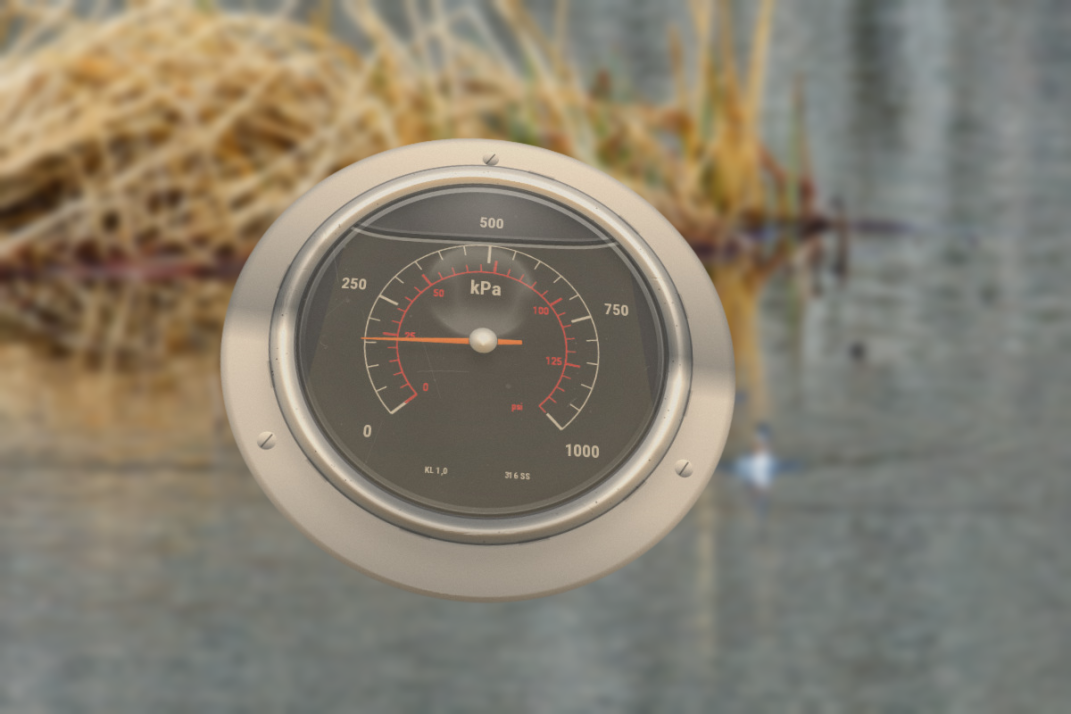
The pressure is 150
